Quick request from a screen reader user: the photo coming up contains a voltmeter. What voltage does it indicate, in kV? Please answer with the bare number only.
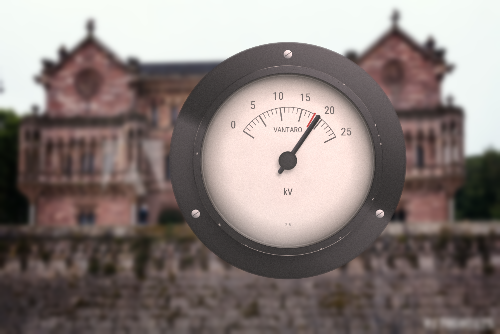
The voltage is 19
